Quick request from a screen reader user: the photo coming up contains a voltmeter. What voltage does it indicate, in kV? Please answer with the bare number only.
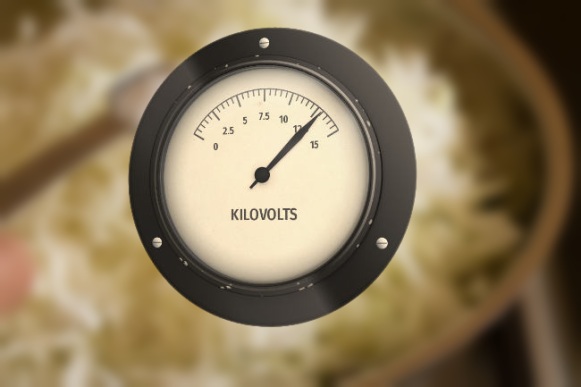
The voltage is 13
